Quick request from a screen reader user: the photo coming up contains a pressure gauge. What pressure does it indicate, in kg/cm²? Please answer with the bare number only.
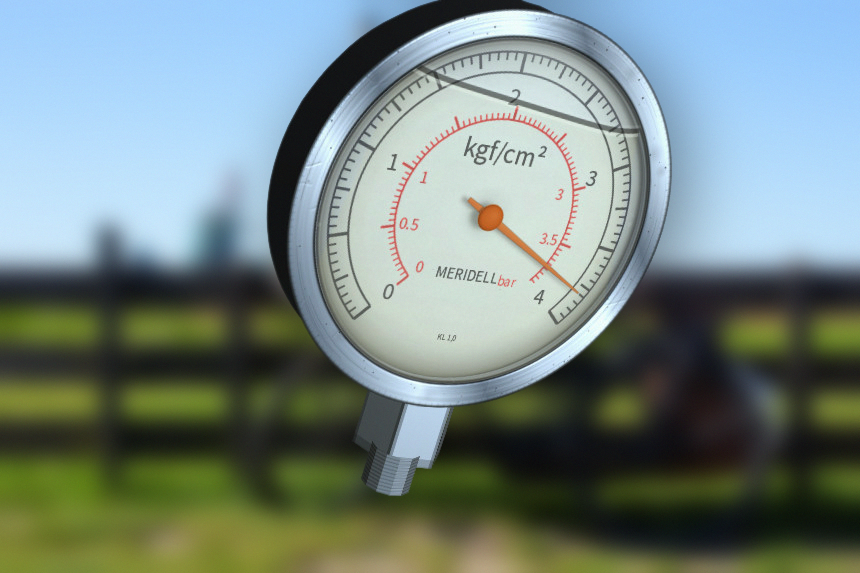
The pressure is 3.8
